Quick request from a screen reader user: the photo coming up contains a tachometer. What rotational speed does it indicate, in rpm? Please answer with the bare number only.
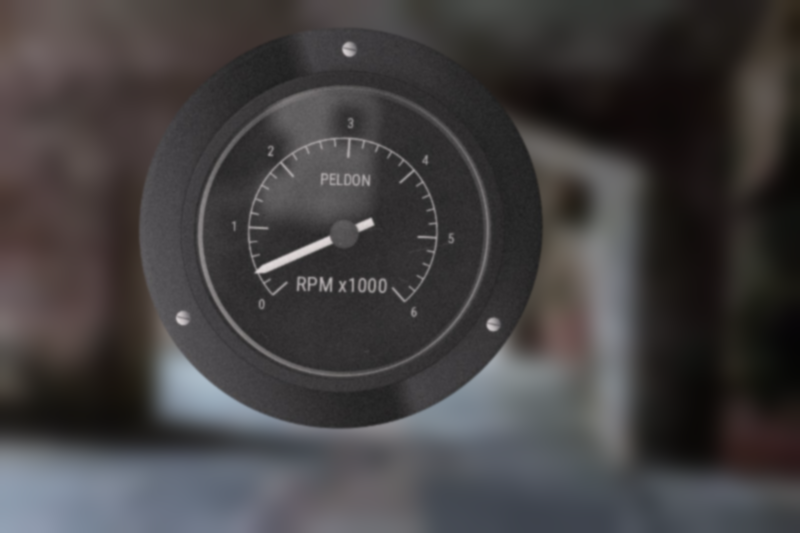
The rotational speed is 400
